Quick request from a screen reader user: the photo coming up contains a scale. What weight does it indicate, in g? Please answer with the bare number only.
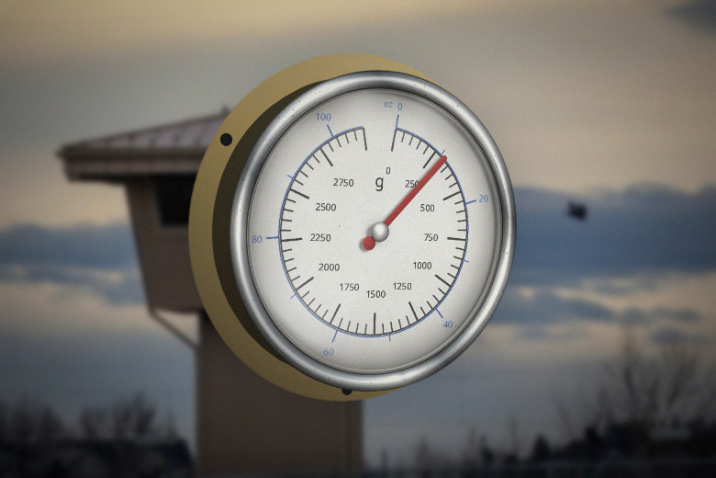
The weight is 300
